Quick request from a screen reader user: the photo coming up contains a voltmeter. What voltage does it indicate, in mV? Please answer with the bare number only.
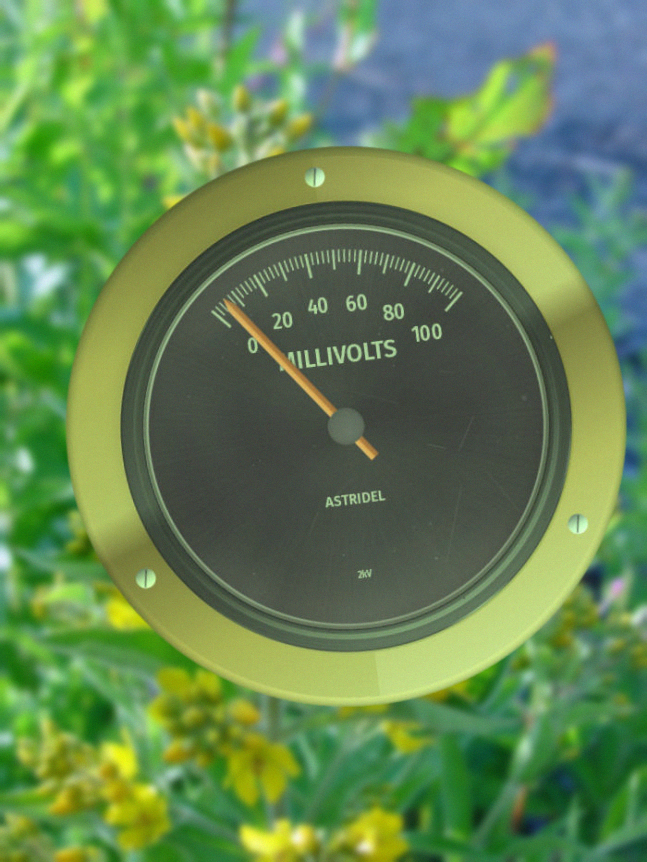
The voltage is 6
